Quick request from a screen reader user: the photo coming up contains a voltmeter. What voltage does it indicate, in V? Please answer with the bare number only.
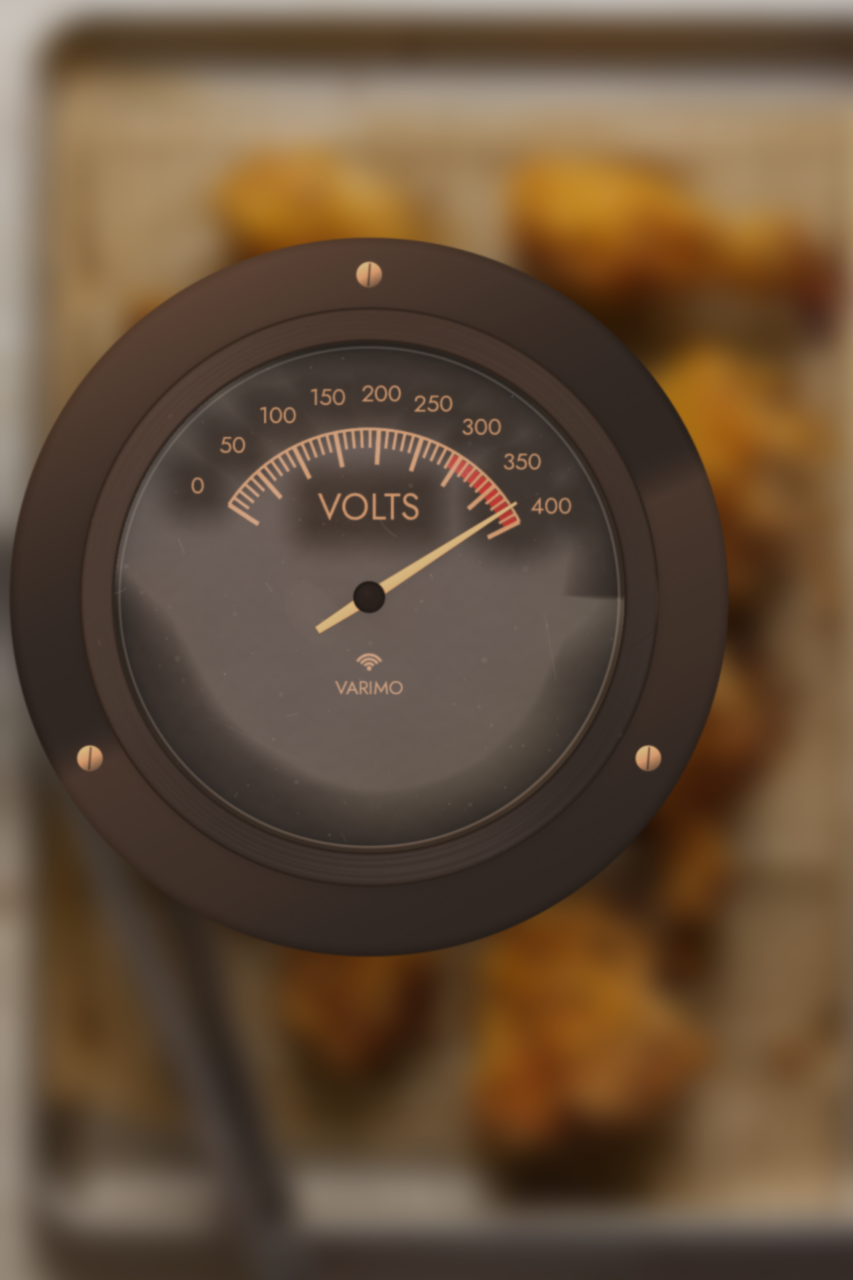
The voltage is 380
